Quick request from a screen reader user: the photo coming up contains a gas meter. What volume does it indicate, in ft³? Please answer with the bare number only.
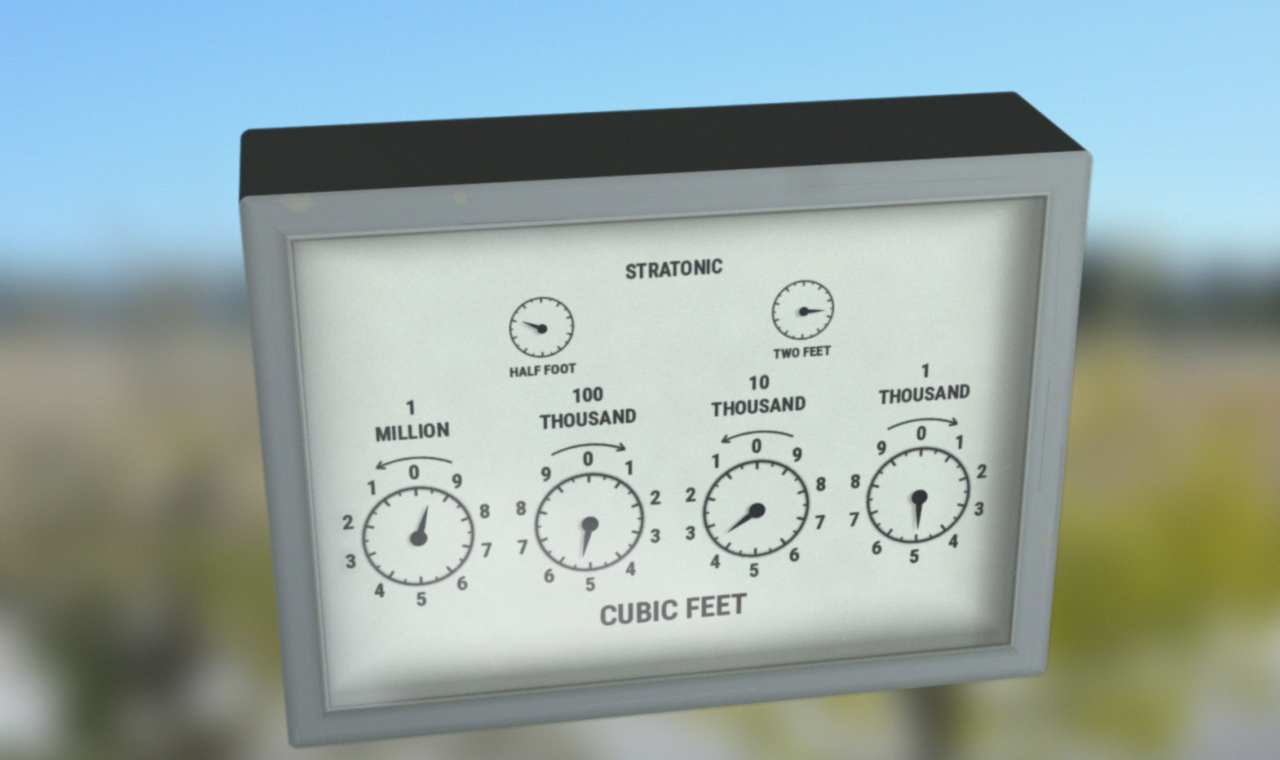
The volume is 953500
